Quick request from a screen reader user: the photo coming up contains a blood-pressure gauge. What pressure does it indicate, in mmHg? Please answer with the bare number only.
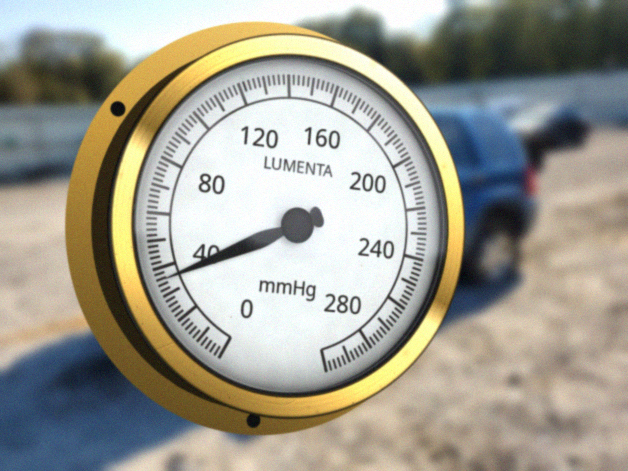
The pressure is 36
